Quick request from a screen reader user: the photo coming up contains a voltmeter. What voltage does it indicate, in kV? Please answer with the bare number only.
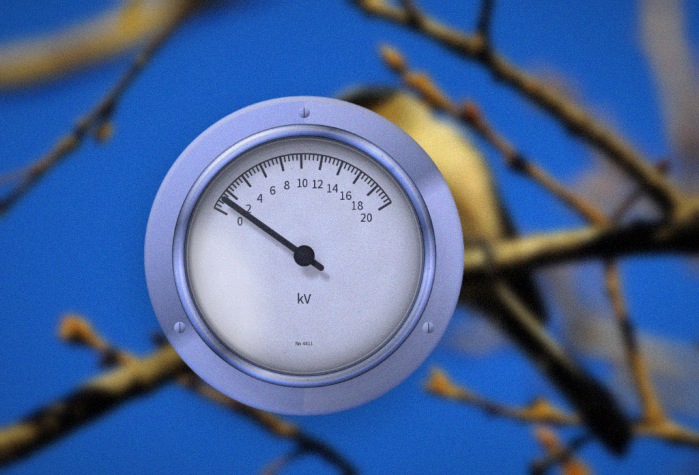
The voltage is 1.2
